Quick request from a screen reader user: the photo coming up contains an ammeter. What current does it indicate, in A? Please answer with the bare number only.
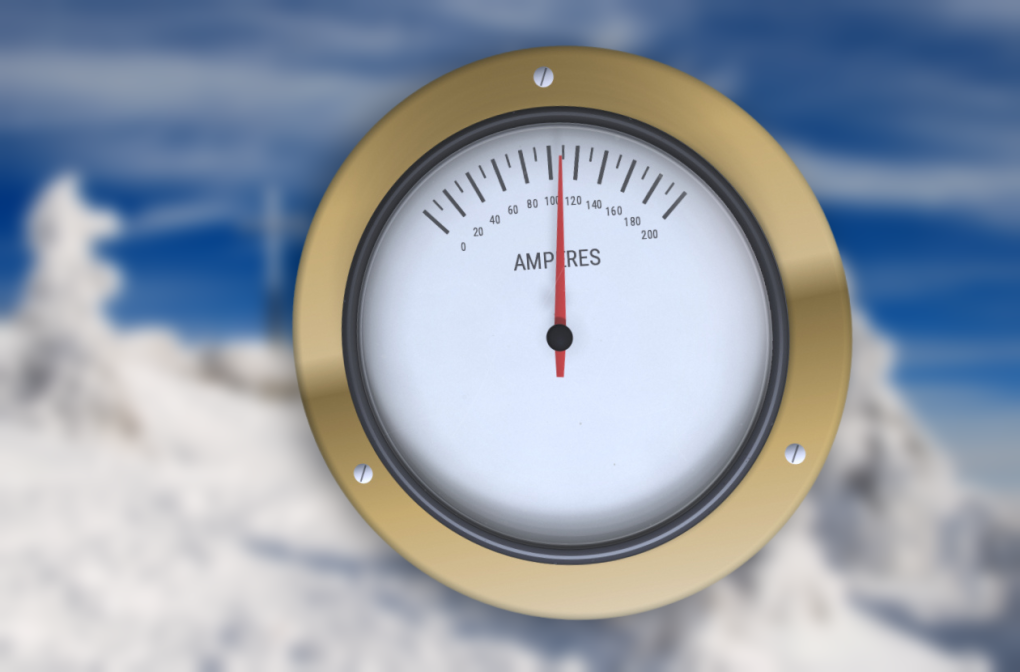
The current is 110
